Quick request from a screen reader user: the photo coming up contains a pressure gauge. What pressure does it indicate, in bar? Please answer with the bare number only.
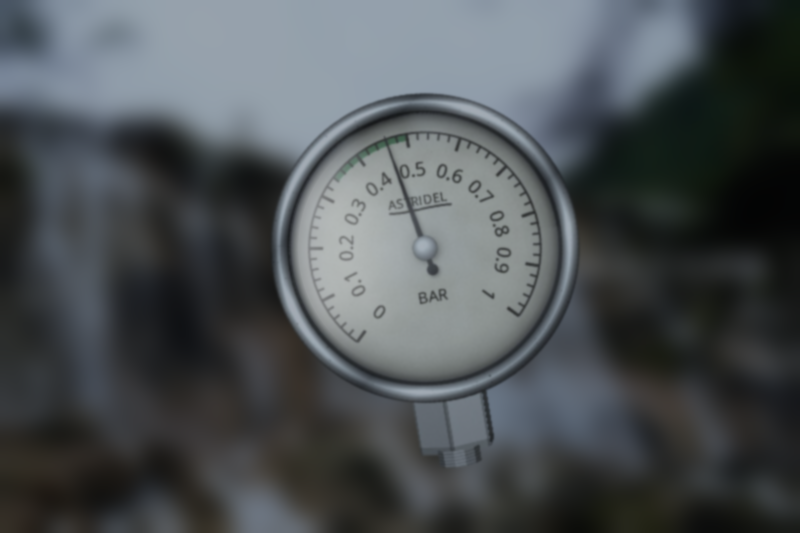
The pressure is 0.46
